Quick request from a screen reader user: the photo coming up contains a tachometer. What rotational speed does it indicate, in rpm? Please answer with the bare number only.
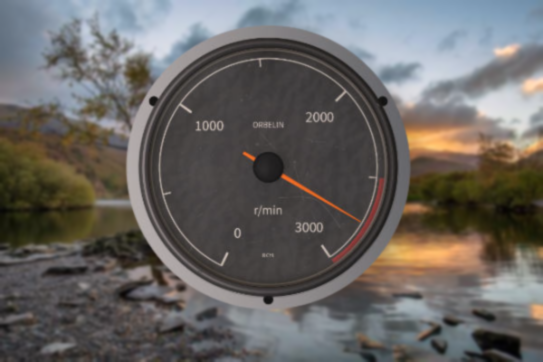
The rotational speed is 2750
